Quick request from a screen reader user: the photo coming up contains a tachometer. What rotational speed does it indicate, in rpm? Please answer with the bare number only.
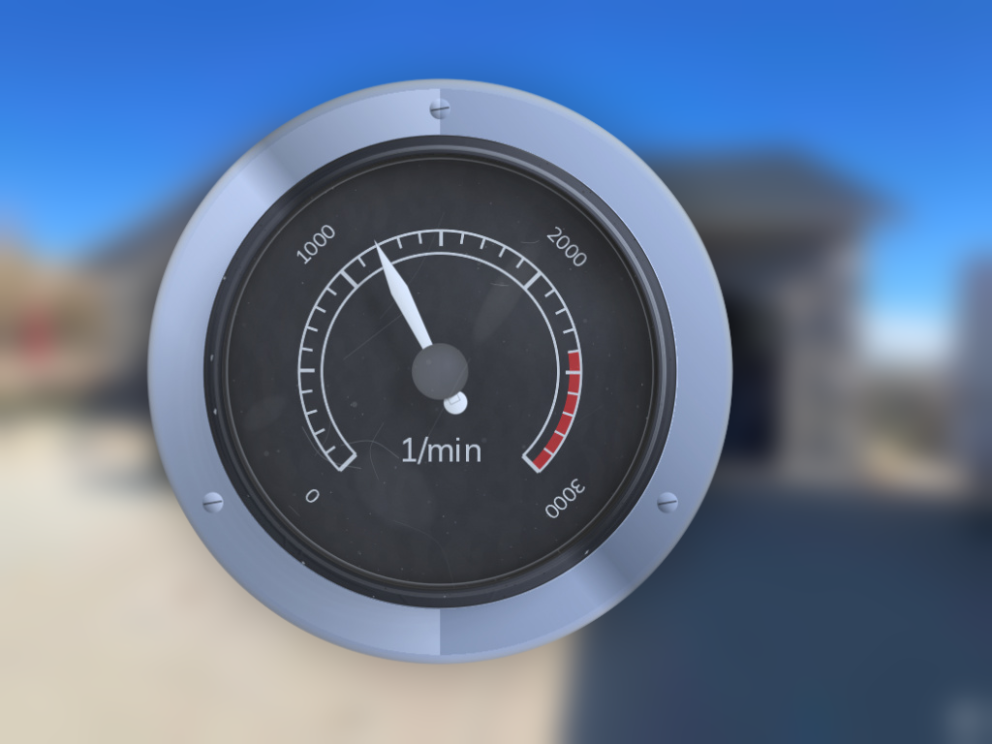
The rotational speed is 1200
